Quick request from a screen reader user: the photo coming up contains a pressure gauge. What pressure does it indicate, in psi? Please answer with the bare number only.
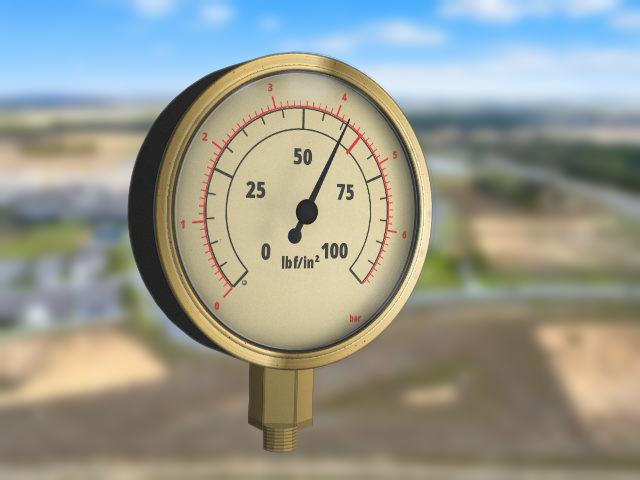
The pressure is 60
